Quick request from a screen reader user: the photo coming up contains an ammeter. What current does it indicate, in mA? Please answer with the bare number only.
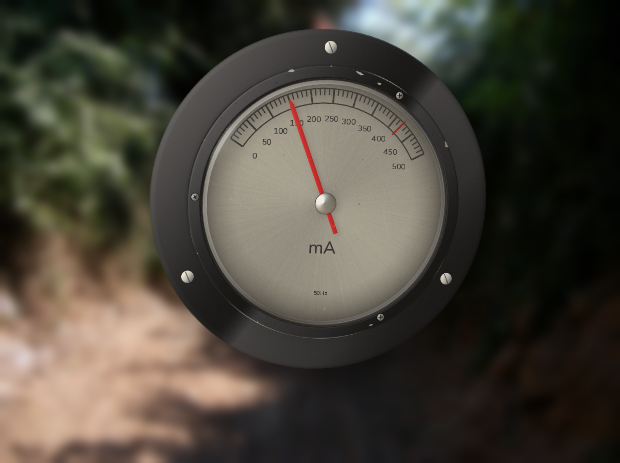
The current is 150
